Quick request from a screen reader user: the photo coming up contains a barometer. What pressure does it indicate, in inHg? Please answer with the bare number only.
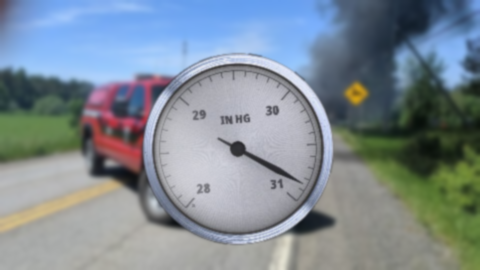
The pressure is 30.85
